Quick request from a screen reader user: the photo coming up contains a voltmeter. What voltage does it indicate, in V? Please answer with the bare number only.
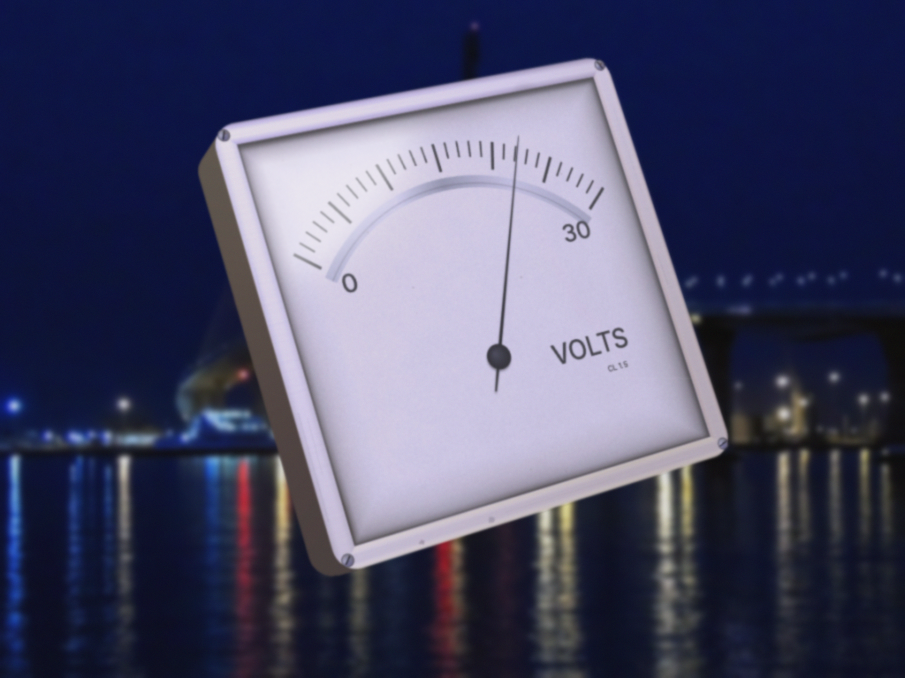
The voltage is 22
